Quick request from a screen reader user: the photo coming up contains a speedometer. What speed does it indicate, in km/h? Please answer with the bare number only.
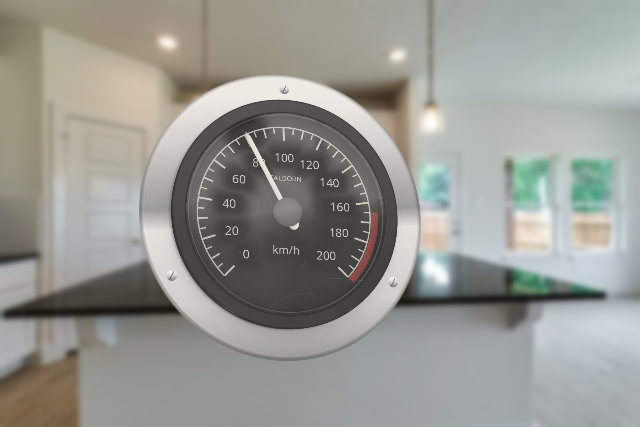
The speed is 80
